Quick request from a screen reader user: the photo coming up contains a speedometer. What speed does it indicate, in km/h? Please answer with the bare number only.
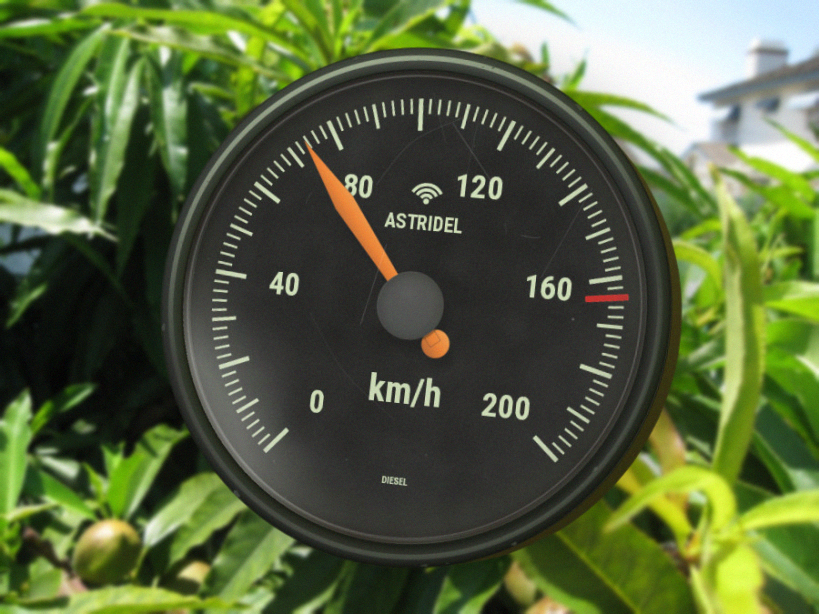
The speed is 74
